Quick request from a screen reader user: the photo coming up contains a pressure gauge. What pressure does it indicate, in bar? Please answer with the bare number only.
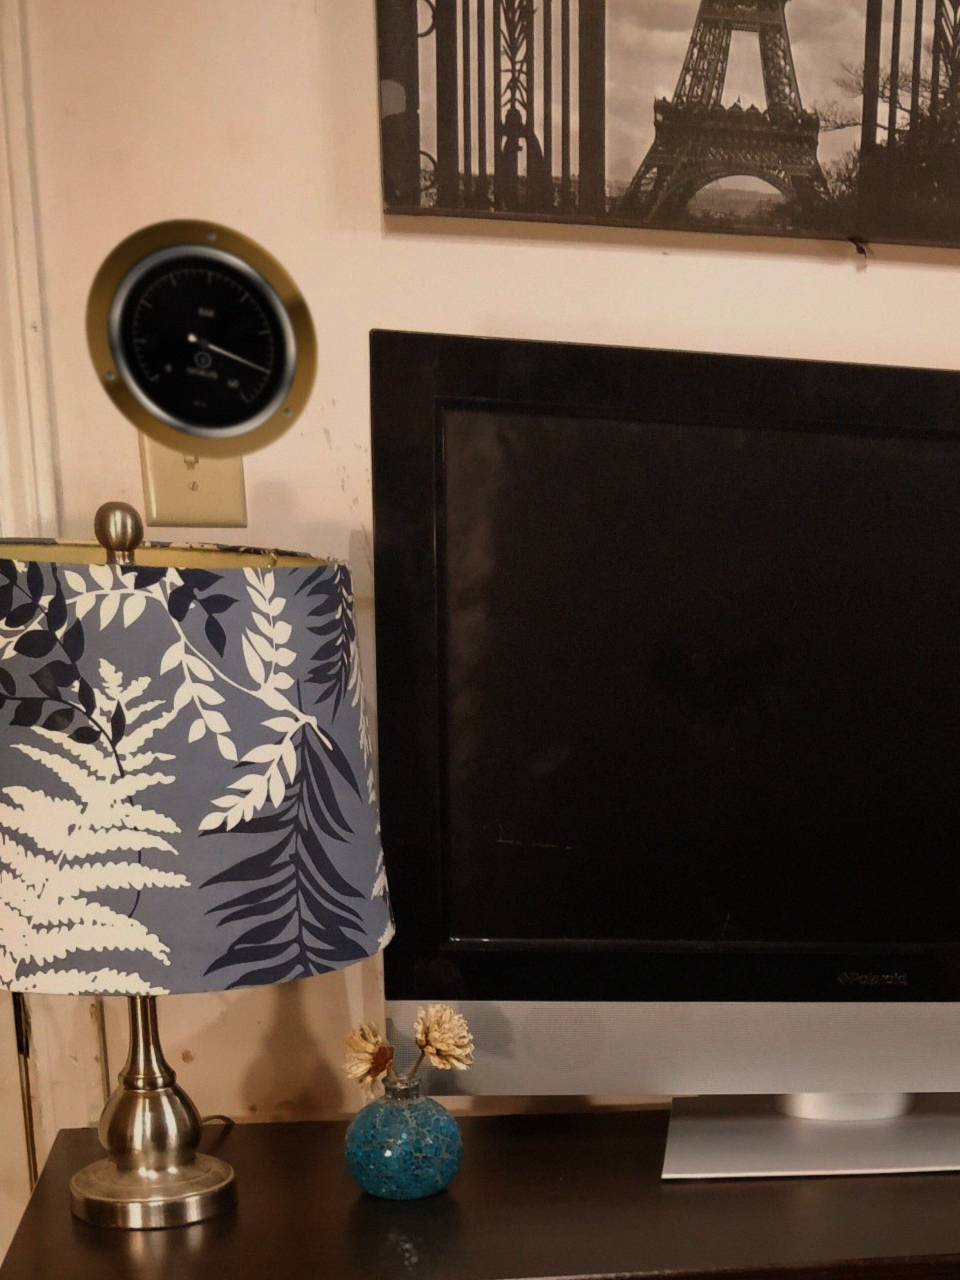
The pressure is 35
